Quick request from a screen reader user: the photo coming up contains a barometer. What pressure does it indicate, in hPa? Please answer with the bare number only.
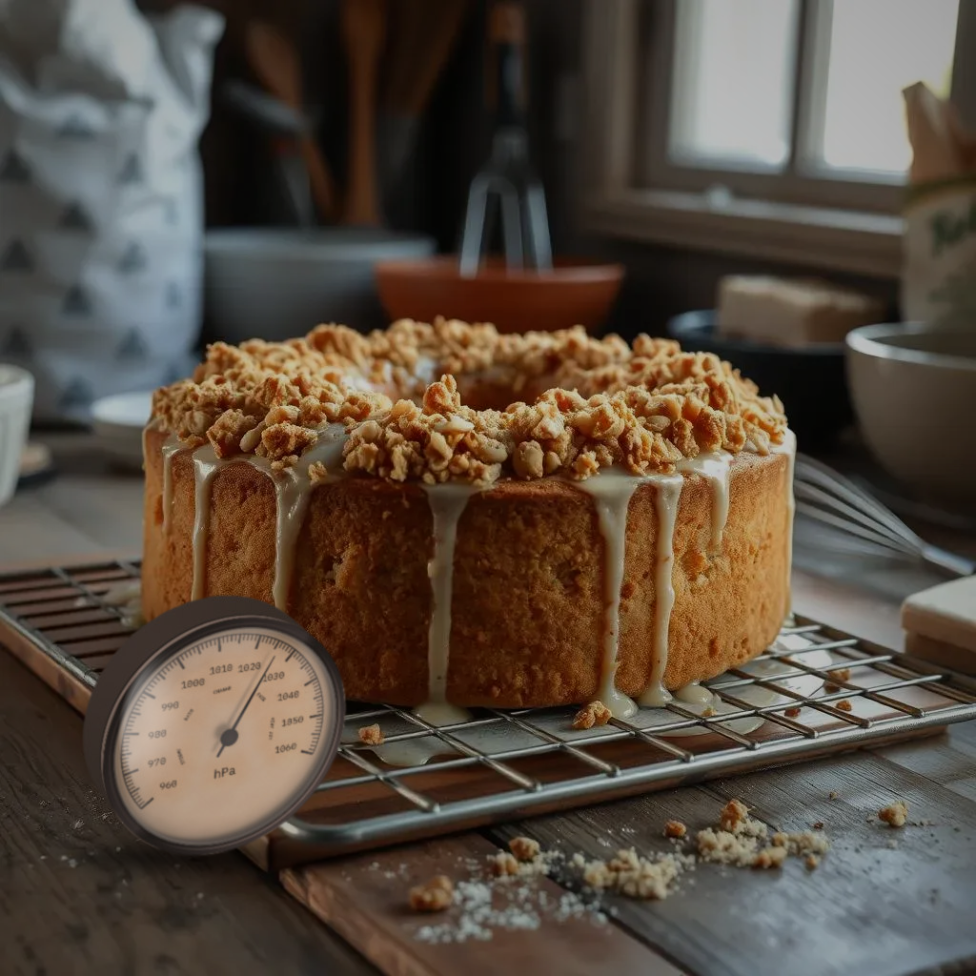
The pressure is 1025
